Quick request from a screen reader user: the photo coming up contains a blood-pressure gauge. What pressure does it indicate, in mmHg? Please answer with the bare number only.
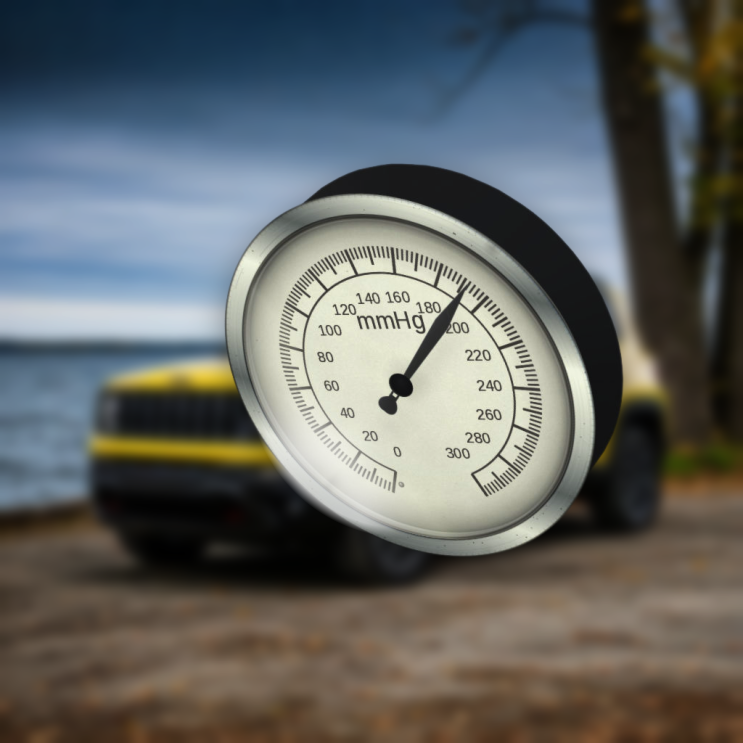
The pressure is 192
